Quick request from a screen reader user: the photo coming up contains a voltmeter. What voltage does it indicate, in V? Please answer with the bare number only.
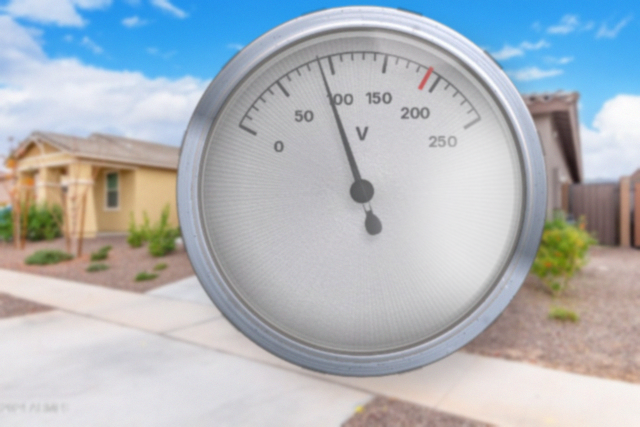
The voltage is 90
